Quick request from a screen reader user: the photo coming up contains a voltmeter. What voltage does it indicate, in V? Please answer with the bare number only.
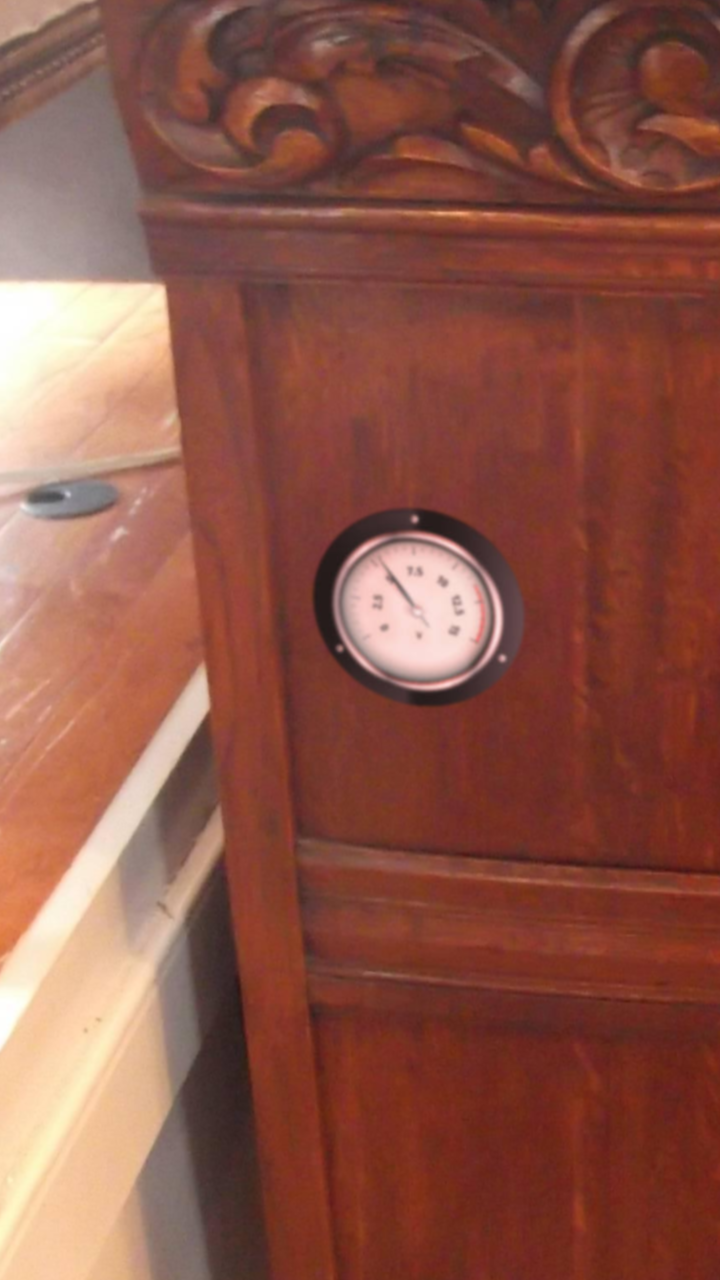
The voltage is 5.5
